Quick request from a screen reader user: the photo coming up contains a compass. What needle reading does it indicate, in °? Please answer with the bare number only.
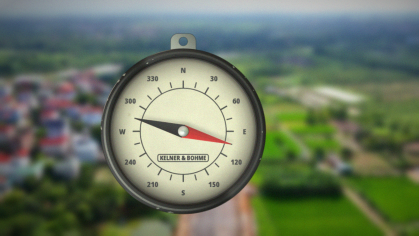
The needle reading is 105
